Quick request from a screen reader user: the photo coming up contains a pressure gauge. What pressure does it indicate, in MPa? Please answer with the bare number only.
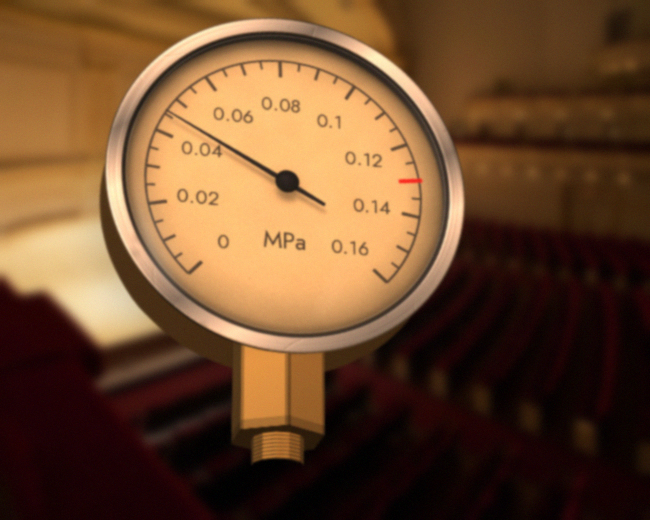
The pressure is 0.045
